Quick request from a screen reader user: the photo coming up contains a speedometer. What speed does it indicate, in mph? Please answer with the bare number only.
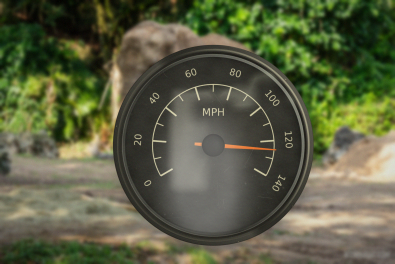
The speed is 125
